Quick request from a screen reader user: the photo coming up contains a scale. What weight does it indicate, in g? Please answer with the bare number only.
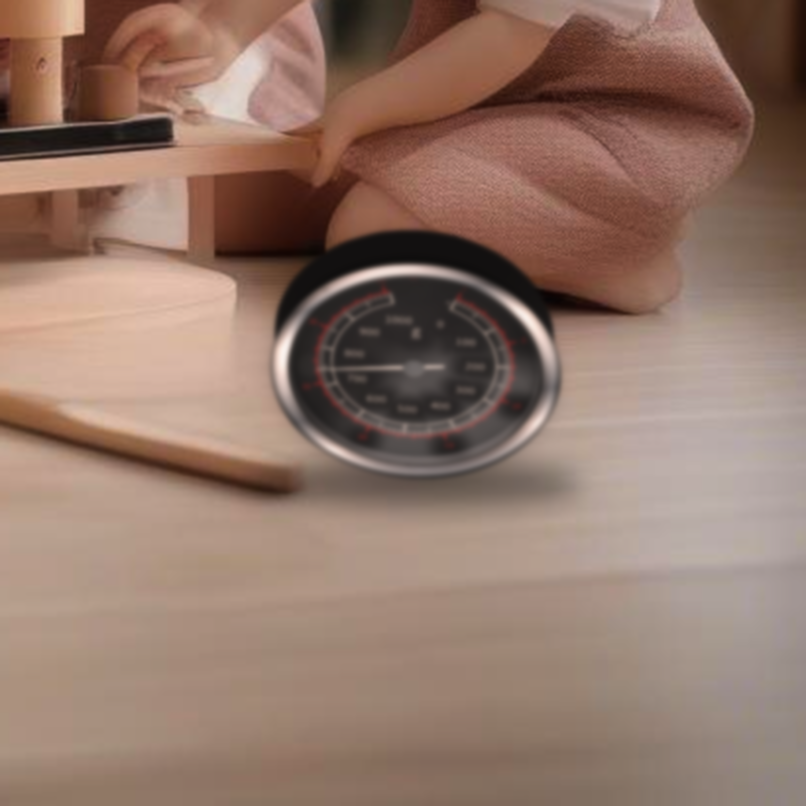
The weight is 750
